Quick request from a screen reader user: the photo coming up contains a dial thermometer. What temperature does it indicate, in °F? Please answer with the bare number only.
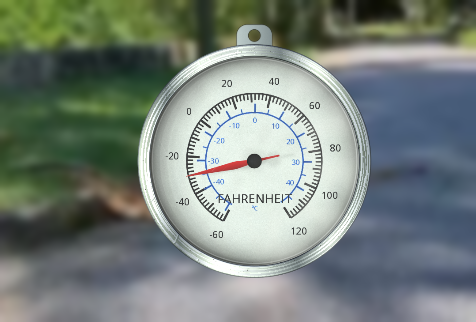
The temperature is -30
